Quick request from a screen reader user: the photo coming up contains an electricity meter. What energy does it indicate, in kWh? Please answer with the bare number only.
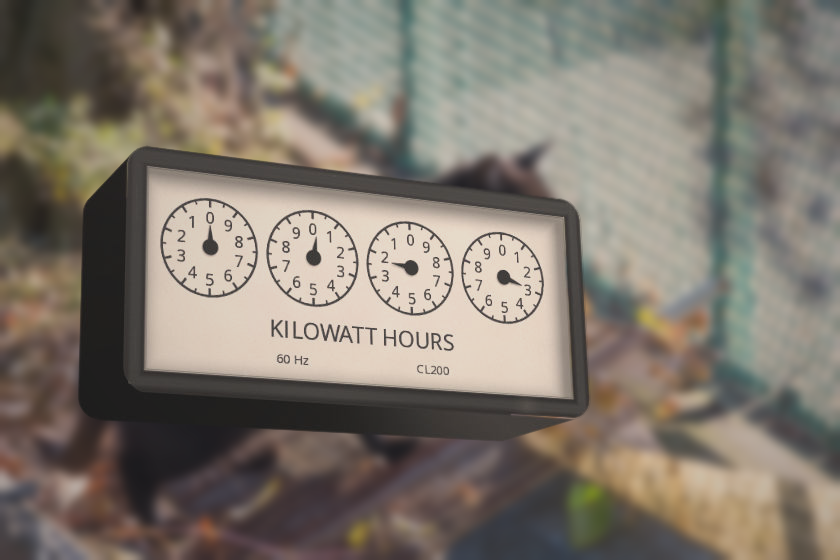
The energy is 23
